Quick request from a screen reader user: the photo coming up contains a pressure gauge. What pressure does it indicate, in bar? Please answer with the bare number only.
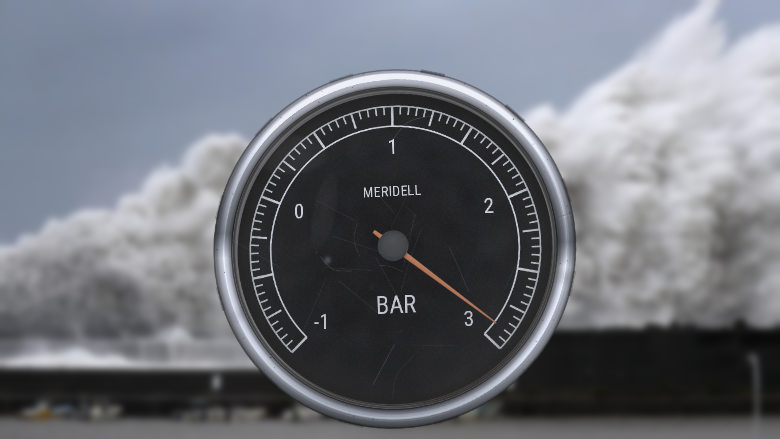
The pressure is 2.9
